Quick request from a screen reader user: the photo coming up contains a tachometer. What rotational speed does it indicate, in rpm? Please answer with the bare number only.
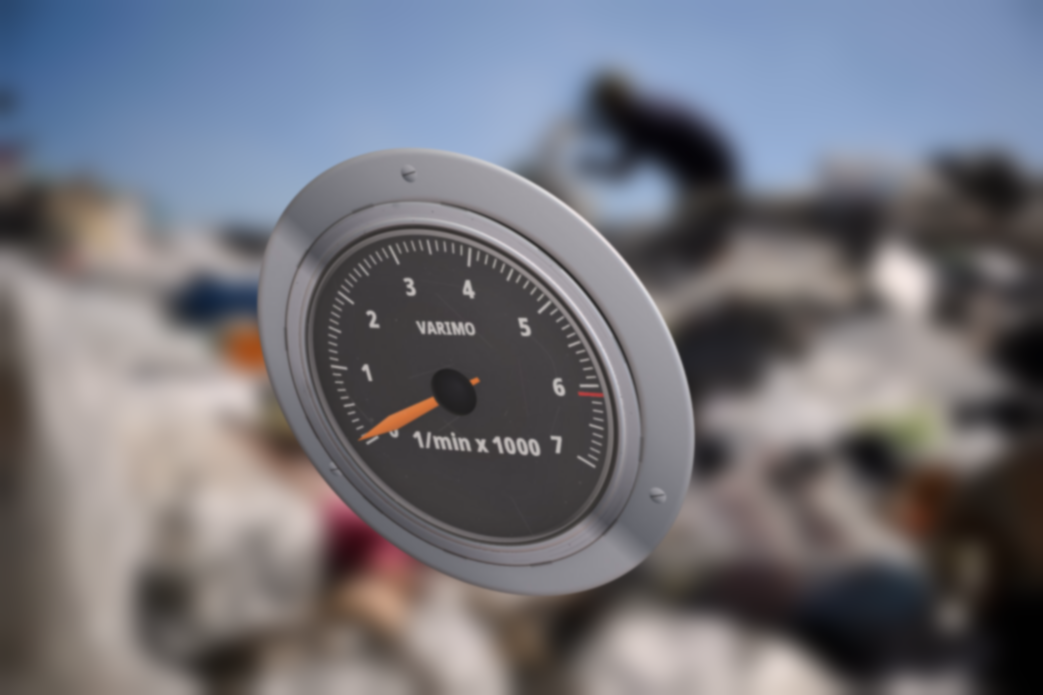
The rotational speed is 100
